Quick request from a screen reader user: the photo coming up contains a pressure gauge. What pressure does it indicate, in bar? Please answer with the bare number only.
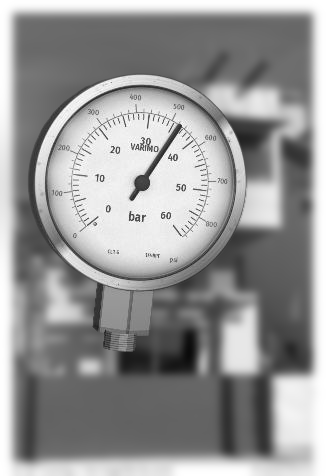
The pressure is 36
